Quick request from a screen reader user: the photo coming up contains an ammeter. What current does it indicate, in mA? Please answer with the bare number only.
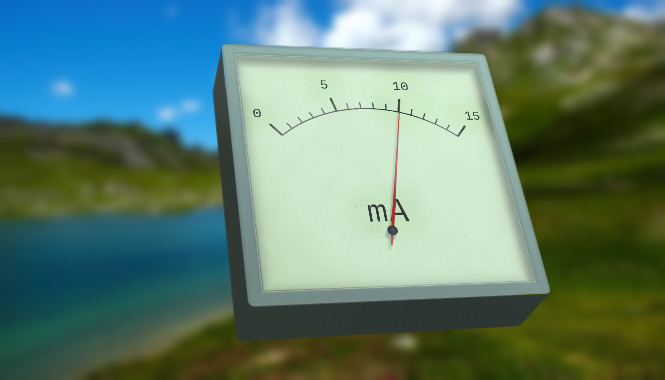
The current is 10
